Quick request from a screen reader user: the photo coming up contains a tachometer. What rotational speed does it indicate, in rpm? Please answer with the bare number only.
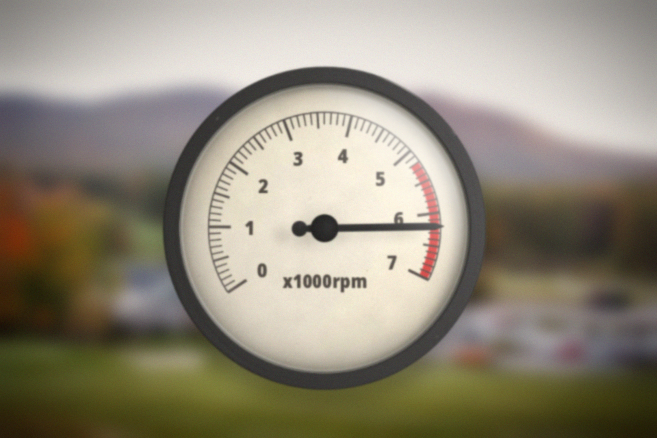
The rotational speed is 6200
